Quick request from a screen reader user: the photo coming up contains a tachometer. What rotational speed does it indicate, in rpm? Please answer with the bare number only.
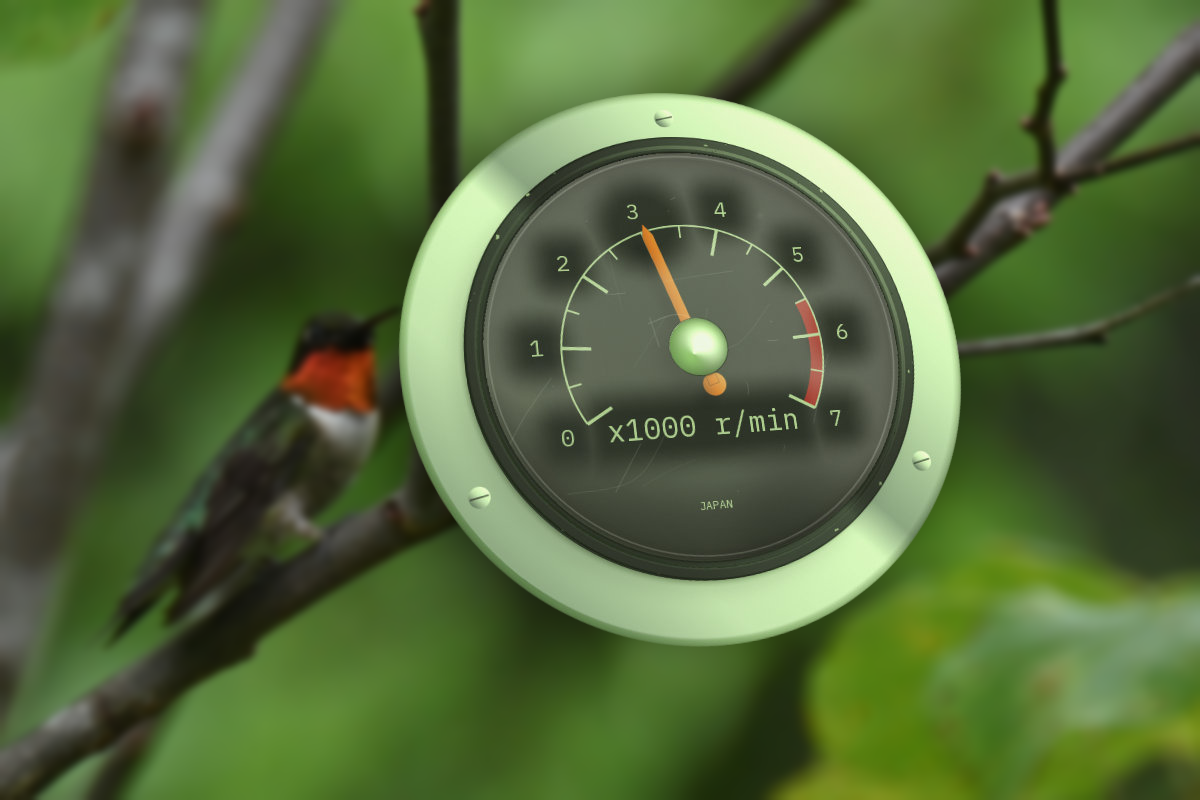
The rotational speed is 3000
